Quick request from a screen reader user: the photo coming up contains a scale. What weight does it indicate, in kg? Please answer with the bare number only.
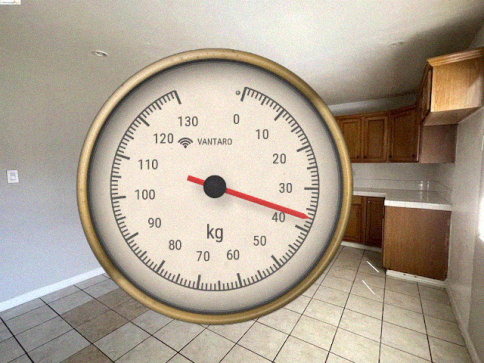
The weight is 37
